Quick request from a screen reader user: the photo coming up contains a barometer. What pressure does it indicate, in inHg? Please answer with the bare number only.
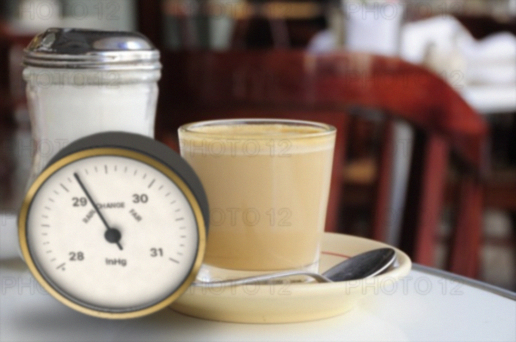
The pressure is 29.2
